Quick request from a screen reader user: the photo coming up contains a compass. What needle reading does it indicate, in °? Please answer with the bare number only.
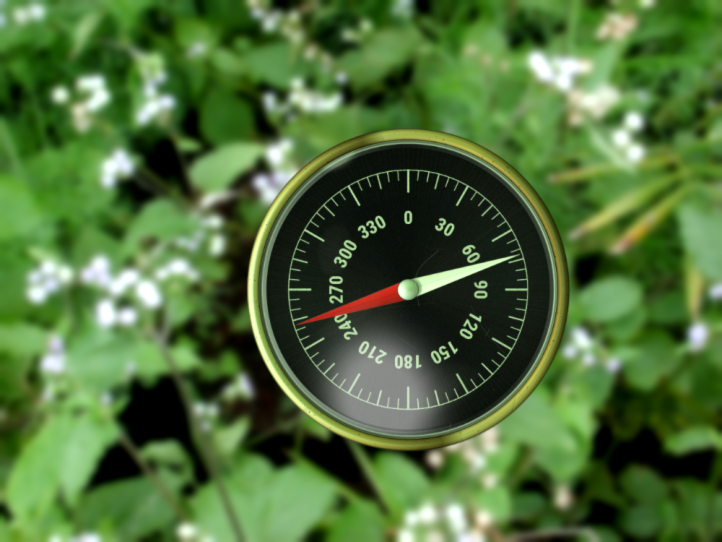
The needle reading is 252.5
